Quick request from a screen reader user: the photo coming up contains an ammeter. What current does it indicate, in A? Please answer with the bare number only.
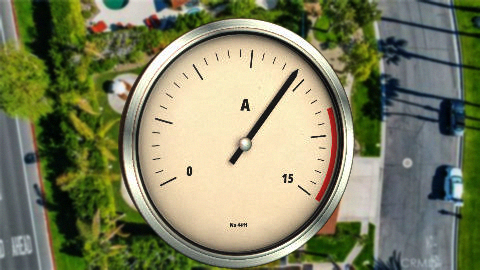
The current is 9.5
